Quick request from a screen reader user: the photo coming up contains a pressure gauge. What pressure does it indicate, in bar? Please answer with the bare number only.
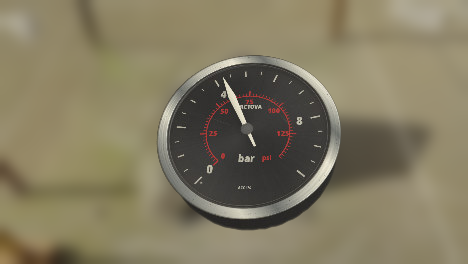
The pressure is 4.25
